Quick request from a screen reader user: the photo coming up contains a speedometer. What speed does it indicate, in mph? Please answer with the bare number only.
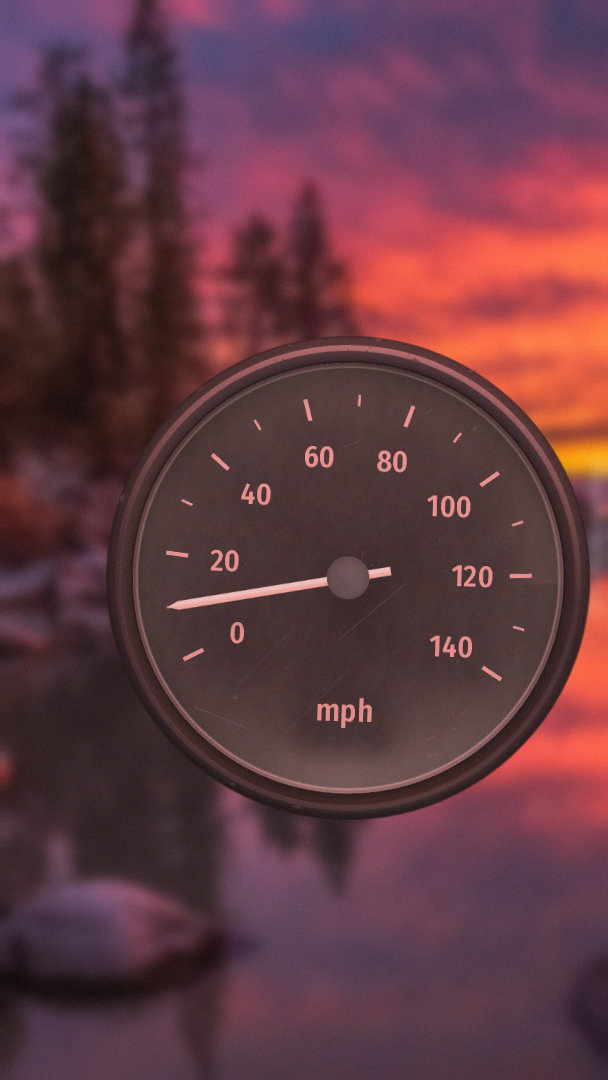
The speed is 10
